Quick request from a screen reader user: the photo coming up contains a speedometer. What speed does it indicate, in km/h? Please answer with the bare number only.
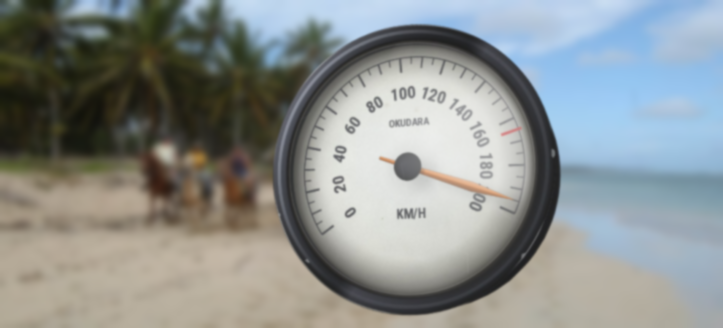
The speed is 195
